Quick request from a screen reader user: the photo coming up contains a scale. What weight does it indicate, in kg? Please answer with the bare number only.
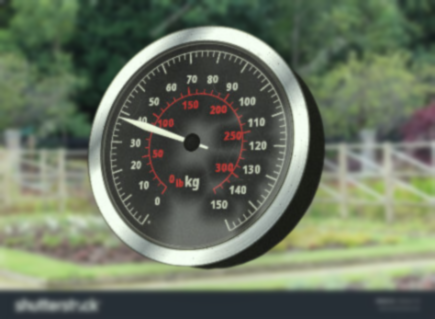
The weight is 38
